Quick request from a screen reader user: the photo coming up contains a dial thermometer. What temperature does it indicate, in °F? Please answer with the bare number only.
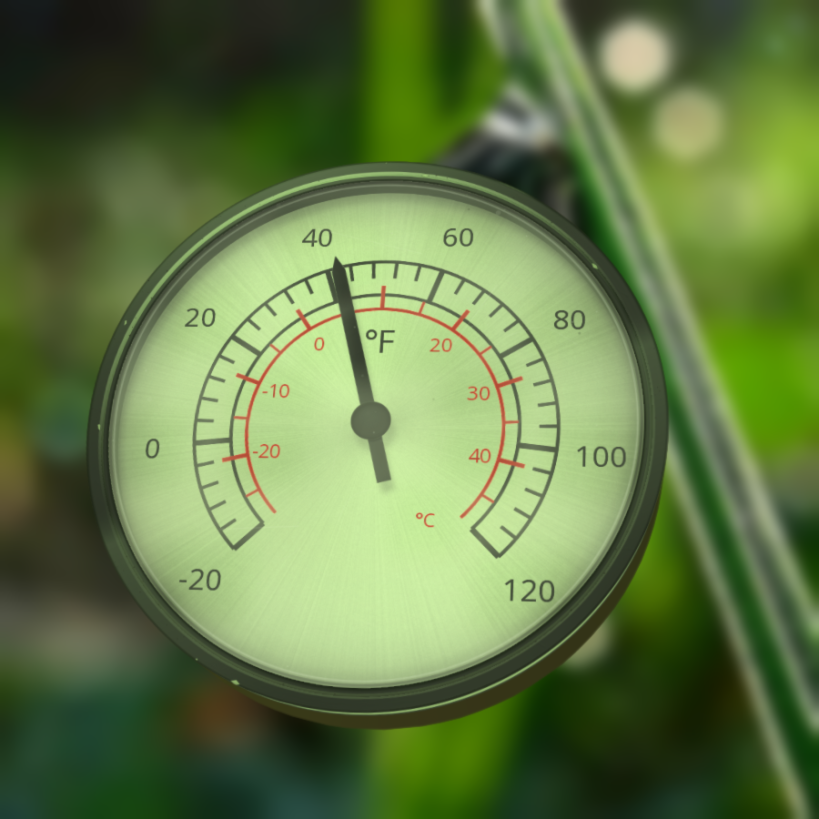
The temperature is 42
